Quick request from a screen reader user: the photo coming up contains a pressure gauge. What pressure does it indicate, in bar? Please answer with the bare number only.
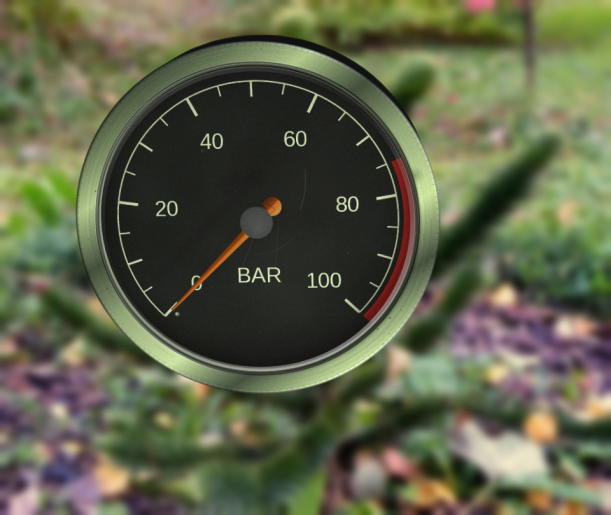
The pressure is 0
